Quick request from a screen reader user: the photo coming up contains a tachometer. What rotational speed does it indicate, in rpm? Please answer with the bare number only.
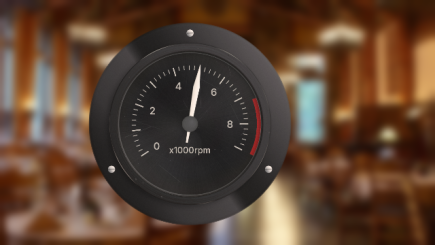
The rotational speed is 5000
